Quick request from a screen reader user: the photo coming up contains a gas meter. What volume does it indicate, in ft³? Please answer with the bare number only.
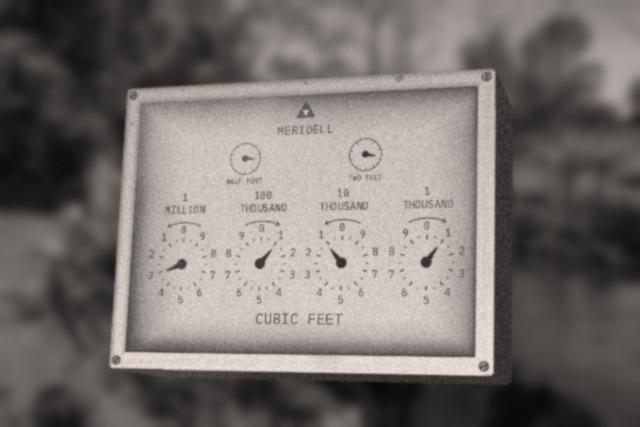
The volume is 311100
